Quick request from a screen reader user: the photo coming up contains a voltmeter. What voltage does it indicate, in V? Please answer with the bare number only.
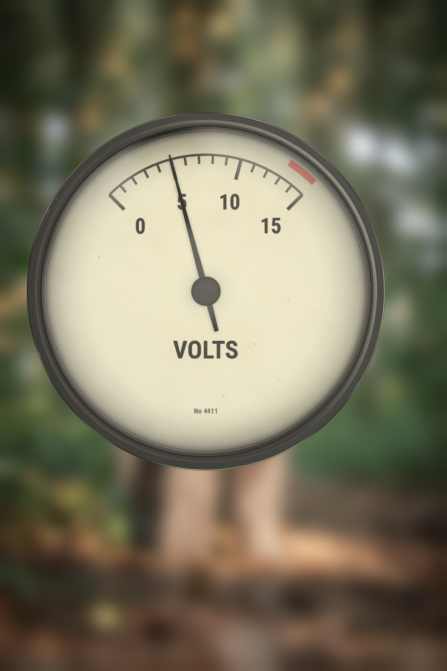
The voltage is 5
